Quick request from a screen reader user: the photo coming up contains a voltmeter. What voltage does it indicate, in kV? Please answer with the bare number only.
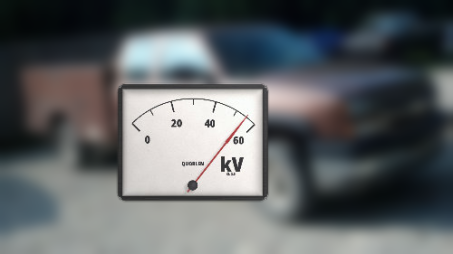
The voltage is 55
